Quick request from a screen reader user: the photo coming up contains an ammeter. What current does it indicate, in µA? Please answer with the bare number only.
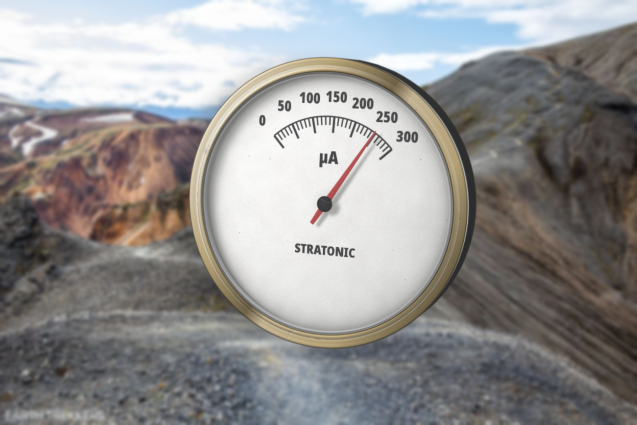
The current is 250
